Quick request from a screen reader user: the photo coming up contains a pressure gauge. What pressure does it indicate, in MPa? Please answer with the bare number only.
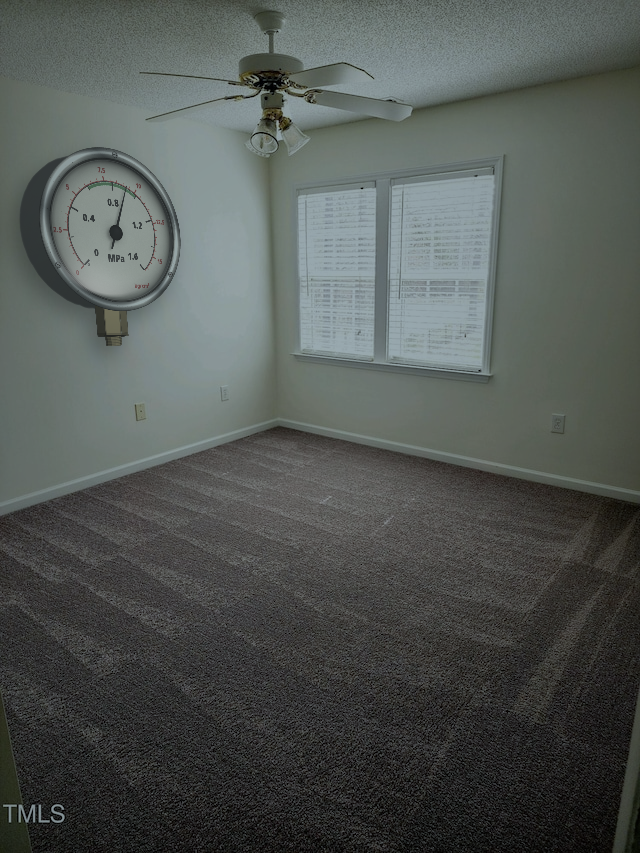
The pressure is 0.9
